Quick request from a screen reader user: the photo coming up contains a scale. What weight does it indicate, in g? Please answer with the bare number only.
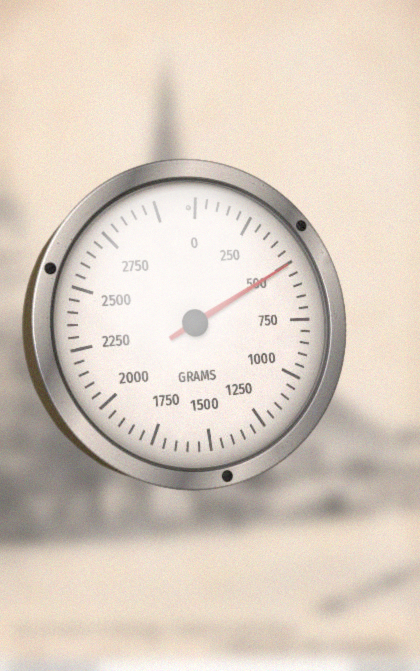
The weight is 500
